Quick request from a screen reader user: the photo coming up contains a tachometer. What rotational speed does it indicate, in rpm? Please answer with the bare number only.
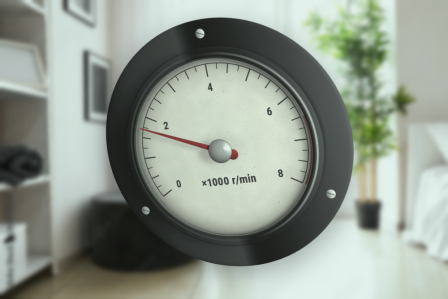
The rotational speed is 1750
